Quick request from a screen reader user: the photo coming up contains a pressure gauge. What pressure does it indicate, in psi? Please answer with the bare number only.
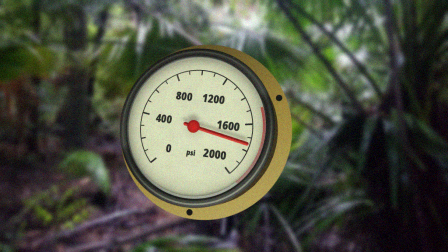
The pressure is 1750
